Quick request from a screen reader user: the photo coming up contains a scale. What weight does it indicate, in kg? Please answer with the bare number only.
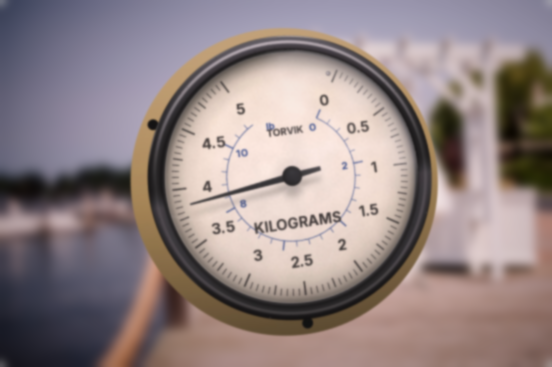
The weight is 3.85
